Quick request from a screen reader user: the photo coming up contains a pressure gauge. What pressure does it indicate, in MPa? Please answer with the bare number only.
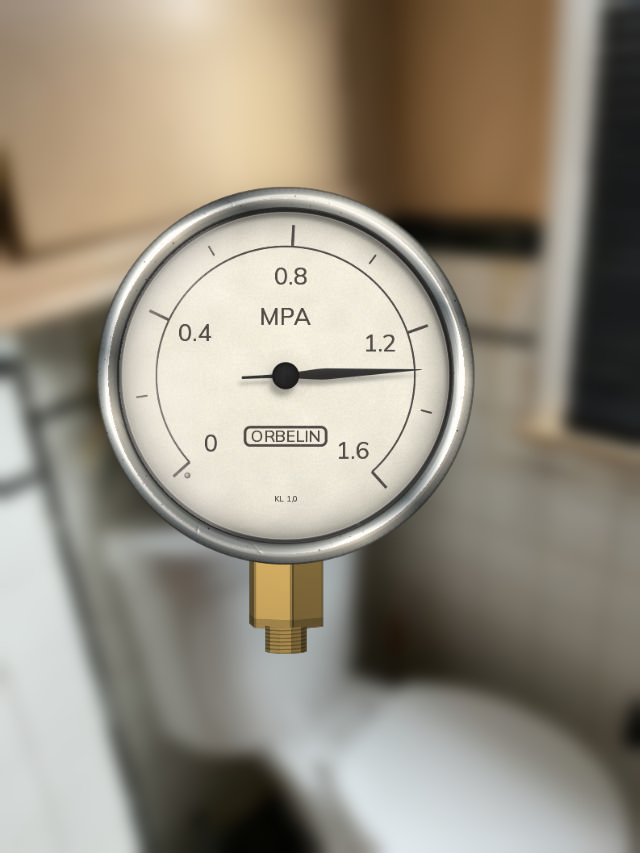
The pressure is 1.3
